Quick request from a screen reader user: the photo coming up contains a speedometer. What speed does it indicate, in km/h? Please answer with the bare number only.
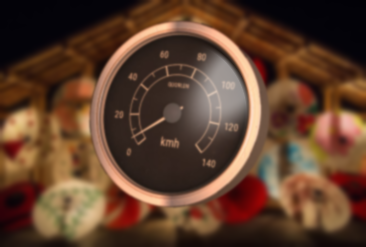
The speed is 5
